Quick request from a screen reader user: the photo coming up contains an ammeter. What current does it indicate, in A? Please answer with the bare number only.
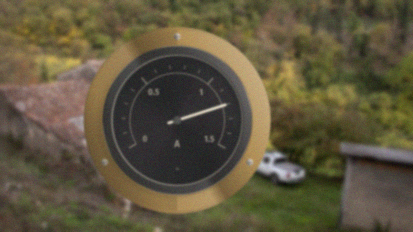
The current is 1.2
